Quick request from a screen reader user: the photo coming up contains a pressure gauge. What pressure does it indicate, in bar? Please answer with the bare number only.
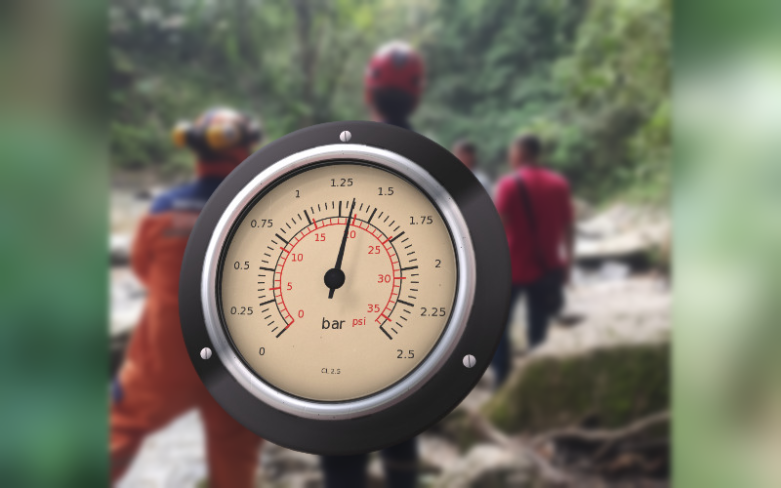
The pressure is 1.35
